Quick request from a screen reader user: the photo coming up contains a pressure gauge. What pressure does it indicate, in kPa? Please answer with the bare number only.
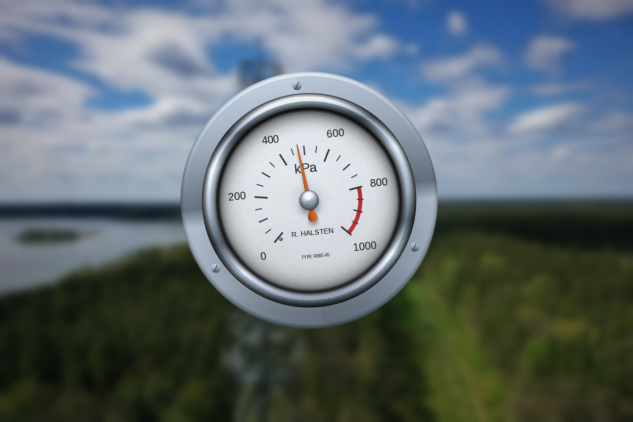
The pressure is 475
